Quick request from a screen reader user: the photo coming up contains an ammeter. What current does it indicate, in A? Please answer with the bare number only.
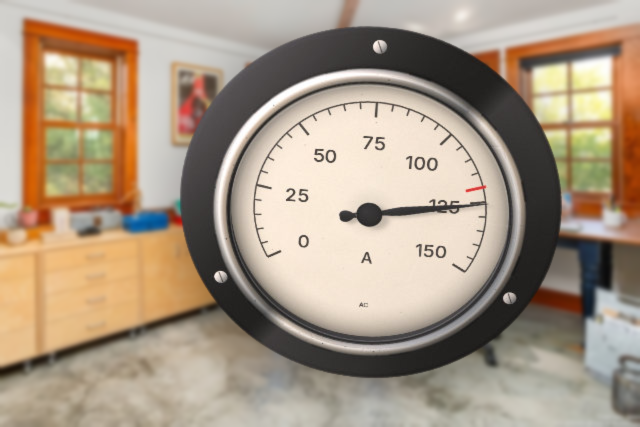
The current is 125
